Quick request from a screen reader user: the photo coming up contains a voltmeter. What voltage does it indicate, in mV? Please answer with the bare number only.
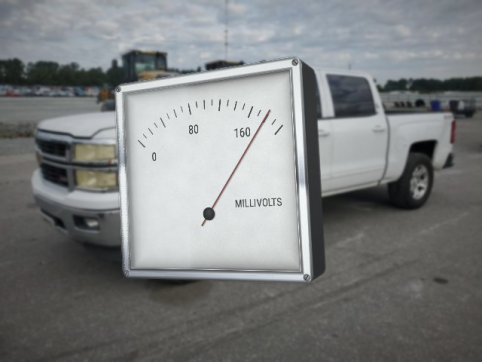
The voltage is 180
